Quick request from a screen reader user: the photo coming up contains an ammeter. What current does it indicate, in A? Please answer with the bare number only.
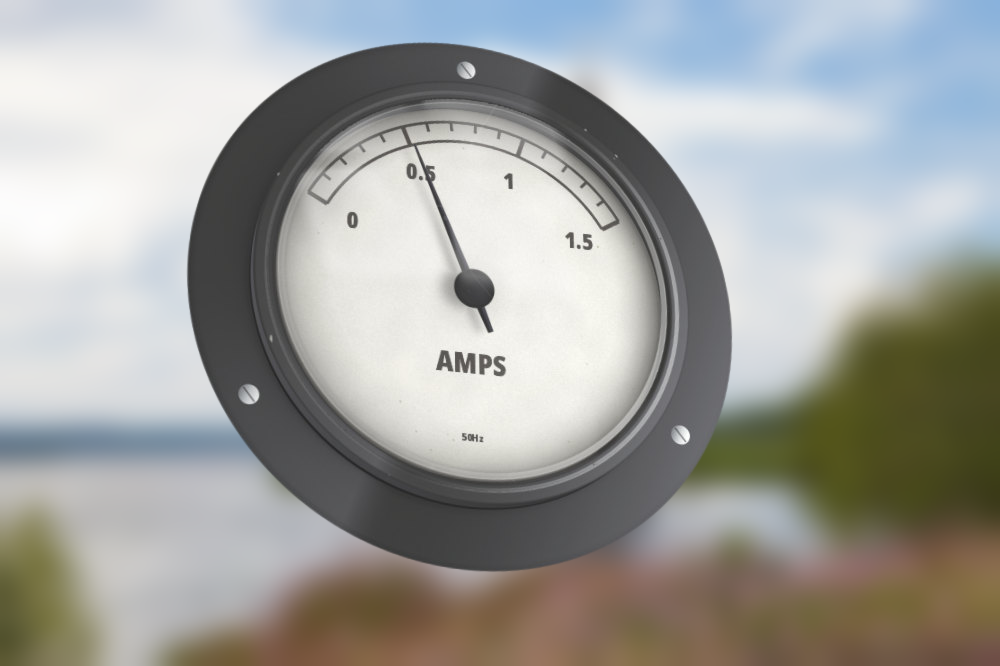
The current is 0.5
